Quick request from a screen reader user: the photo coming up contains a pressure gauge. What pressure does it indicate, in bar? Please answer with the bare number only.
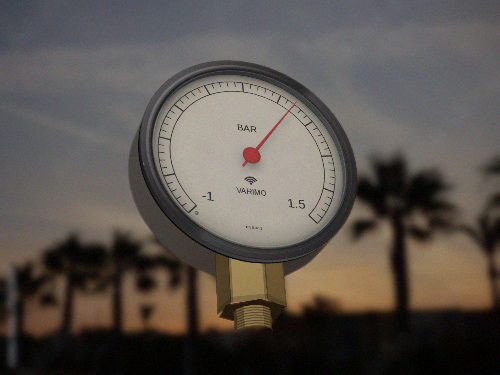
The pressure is 0.6
